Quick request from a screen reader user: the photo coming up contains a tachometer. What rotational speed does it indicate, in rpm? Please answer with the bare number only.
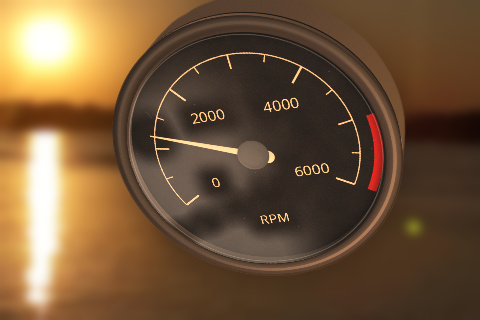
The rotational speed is 1250
